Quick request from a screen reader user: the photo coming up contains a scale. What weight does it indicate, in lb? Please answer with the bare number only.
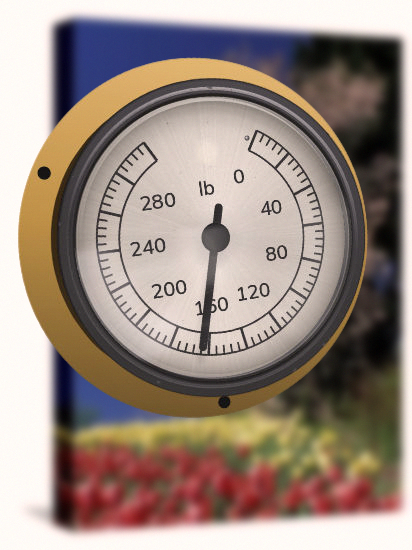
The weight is 164
